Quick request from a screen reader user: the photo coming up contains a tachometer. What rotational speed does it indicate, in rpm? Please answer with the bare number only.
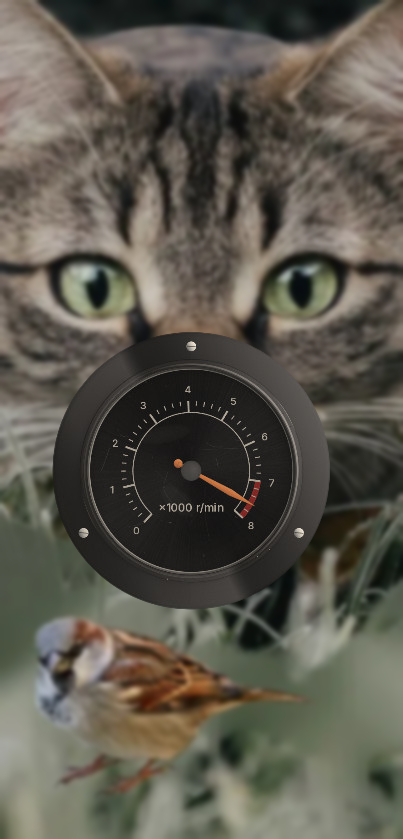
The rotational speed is 7600
